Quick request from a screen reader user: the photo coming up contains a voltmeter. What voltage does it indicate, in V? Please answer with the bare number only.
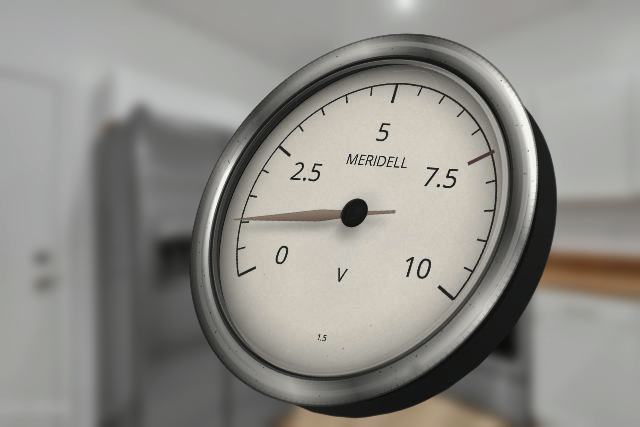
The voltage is 1
